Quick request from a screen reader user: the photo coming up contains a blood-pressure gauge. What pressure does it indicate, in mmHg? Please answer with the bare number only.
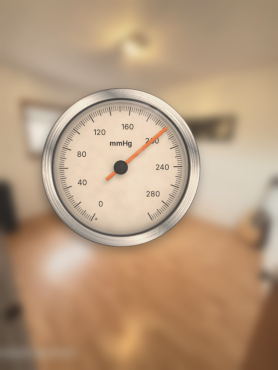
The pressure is 200
